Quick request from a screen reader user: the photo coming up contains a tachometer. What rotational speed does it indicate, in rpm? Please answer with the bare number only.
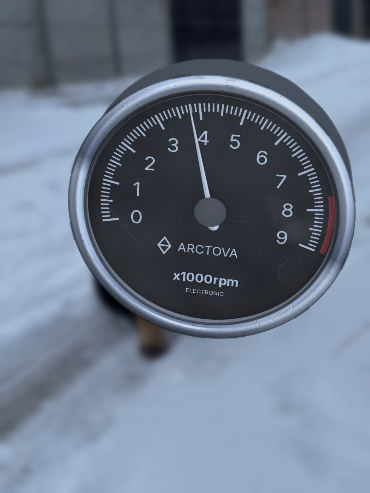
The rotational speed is 3800
